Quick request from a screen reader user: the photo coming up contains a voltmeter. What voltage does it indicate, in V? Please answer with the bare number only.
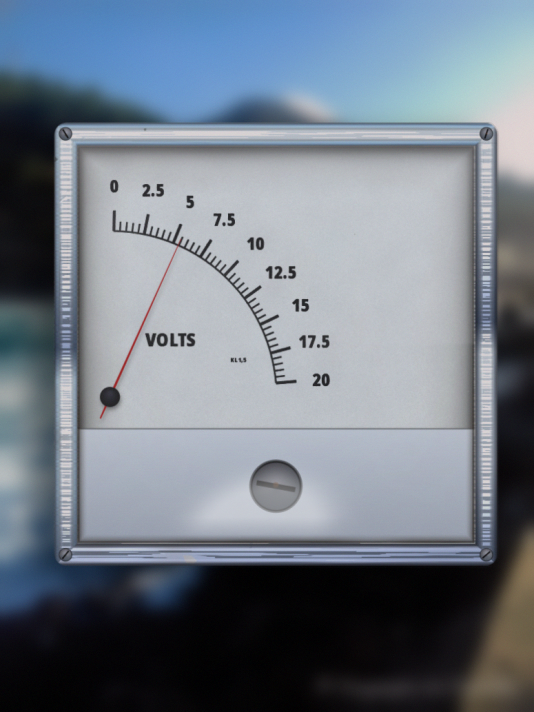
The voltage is 5.5
